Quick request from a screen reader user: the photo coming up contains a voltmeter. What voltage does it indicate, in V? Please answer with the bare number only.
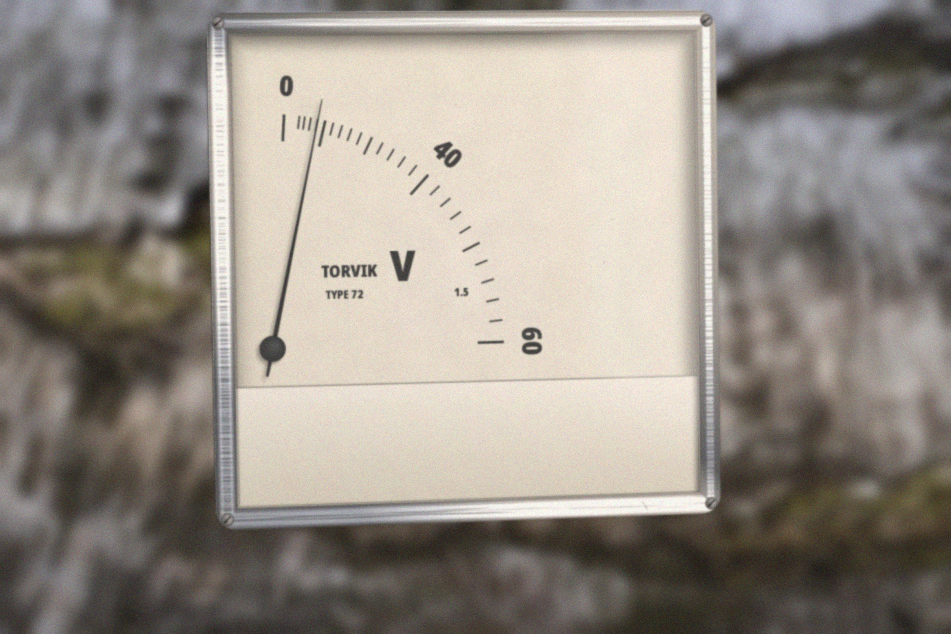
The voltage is 18
